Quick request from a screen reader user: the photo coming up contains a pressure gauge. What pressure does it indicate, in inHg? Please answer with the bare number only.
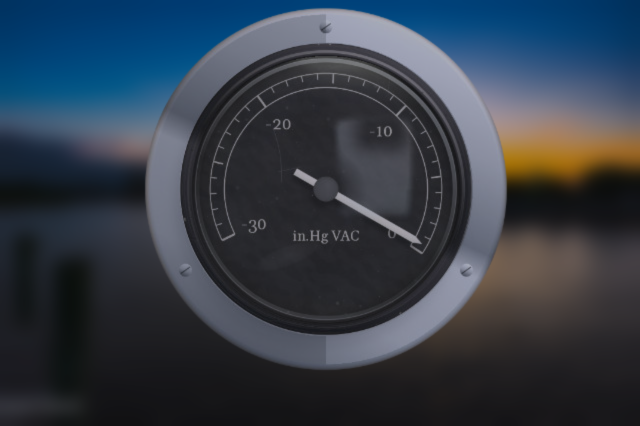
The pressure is -0.5
